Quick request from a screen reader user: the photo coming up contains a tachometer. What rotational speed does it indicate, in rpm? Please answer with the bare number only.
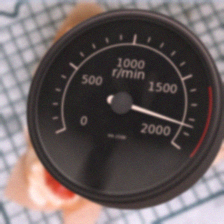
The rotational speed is 1850
